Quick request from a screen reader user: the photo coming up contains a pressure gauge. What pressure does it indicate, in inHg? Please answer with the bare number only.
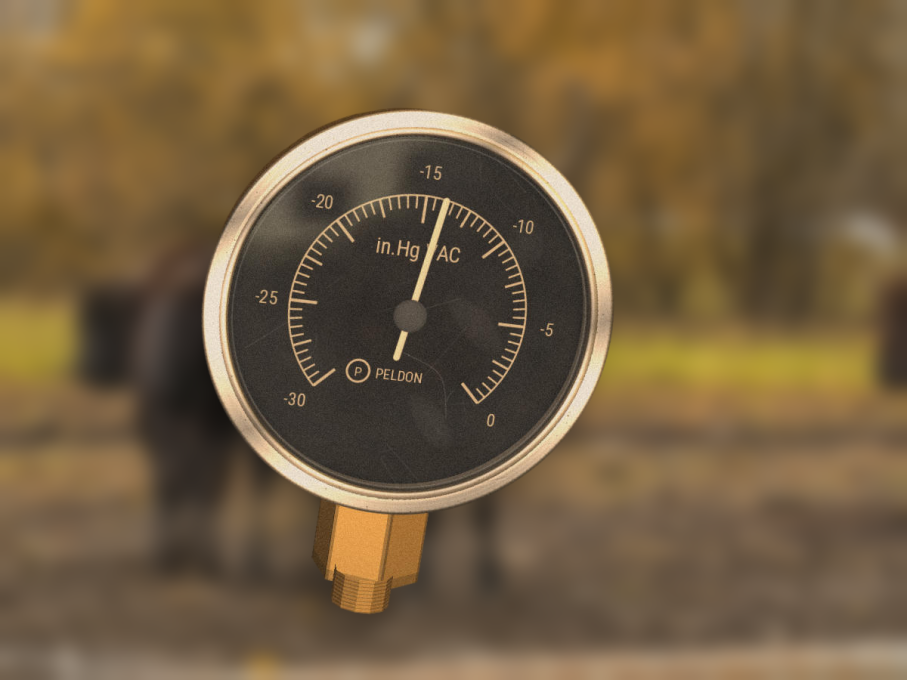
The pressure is -14
